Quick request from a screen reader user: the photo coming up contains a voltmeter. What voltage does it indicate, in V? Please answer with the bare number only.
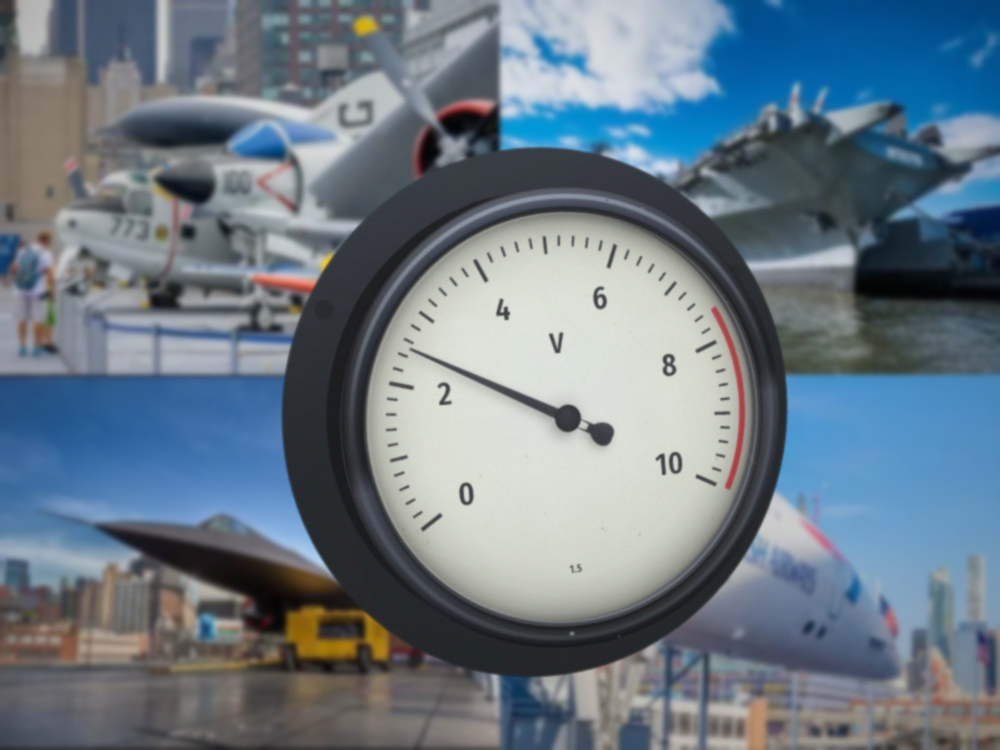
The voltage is 2.5
